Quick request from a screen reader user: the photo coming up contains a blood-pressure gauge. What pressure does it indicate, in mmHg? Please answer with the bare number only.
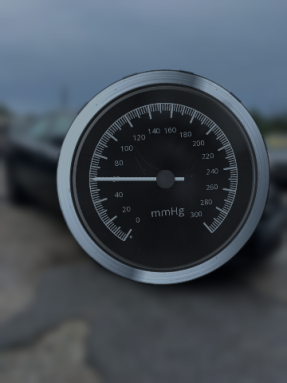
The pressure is 60
